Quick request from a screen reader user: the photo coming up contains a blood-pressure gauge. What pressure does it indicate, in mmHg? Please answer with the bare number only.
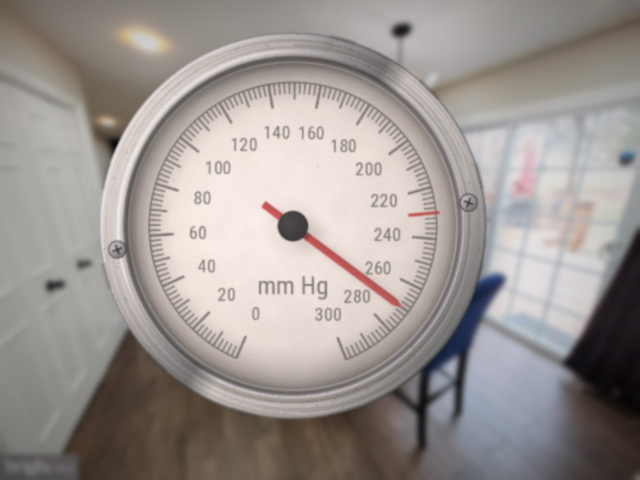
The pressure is 270
